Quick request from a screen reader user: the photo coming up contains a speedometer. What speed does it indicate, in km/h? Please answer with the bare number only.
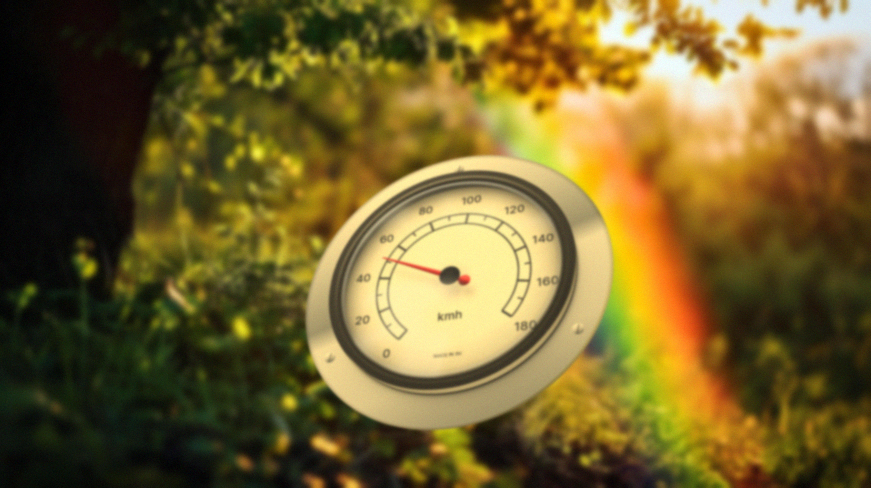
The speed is 50
